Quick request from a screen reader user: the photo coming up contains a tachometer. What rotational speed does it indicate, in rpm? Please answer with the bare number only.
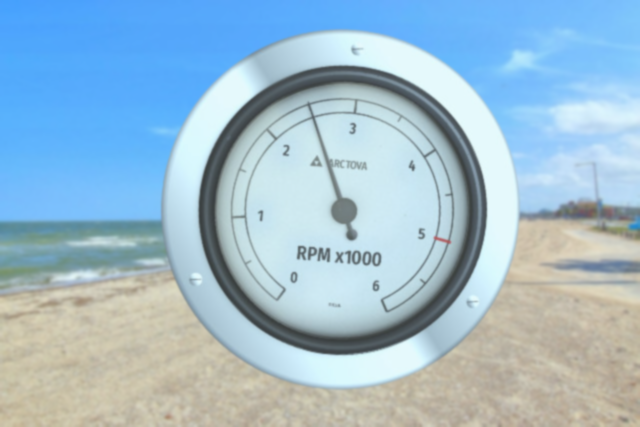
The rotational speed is 2500
